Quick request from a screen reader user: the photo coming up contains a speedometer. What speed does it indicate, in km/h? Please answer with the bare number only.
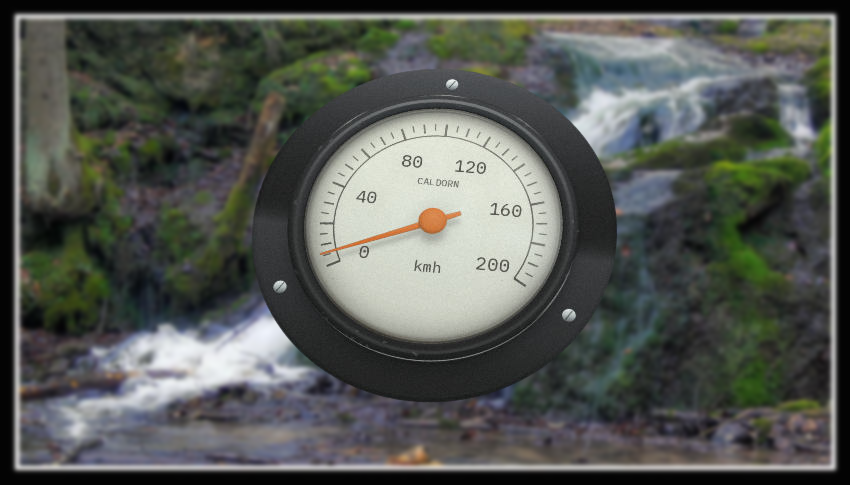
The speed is 5
